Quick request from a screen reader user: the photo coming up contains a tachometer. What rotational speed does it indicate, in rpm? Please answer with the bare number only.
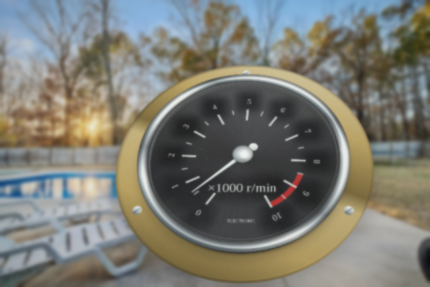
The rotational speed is 500
